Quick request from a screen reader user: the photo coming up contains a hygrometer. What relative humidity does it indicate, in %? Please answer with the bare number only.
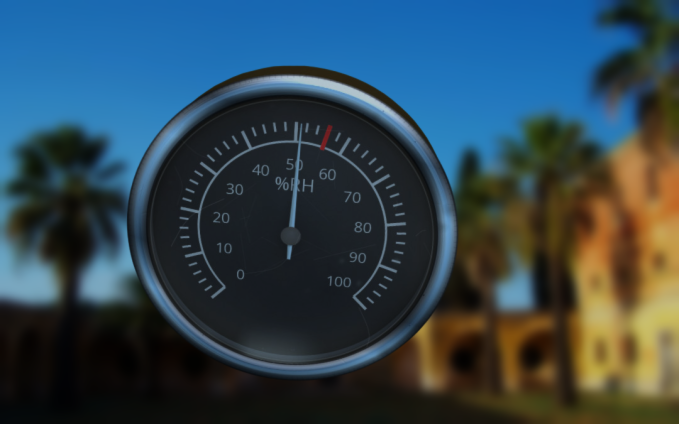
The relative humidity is 51
